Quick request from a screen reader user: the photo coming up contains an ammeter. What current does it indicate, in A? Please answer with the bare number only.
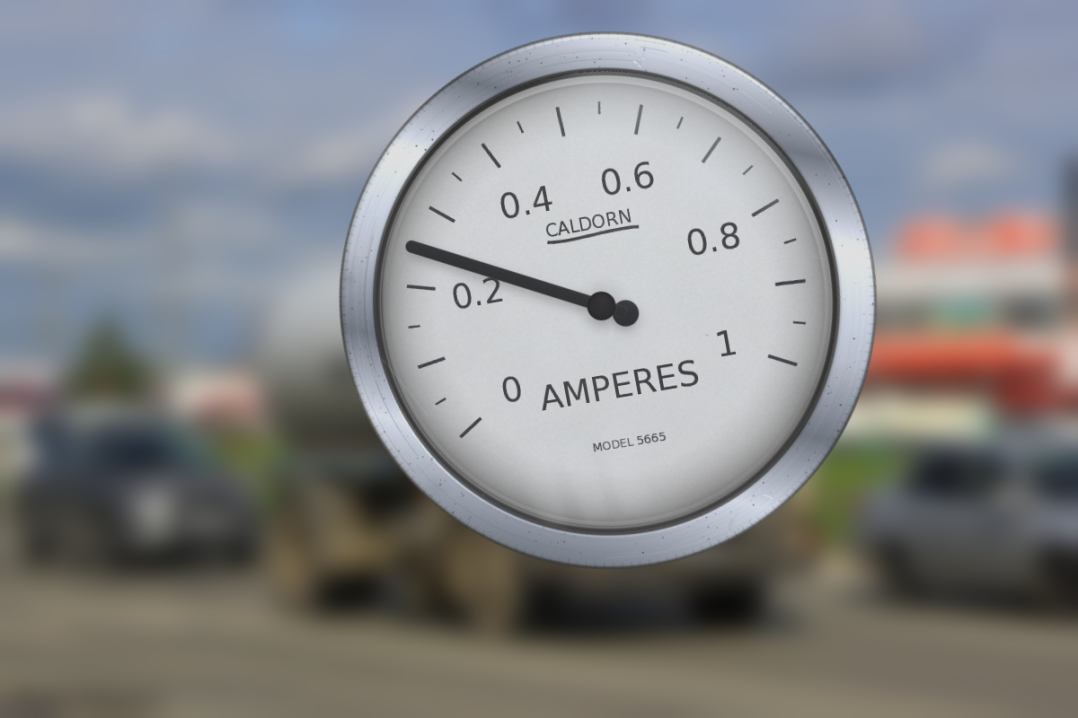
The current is 0.25
